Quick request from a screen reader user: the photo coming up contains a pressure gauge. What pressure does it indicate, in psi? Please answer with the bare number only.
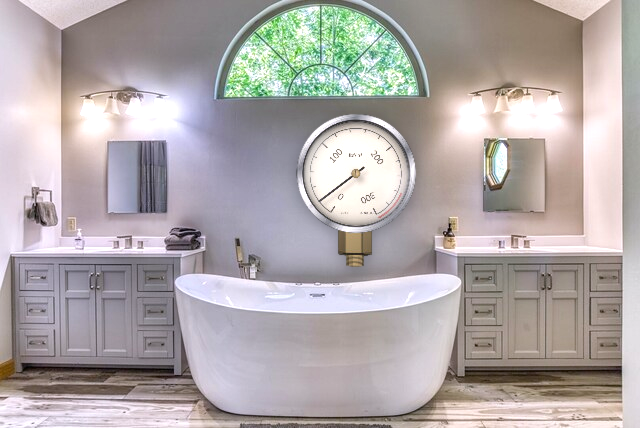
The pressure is 20
